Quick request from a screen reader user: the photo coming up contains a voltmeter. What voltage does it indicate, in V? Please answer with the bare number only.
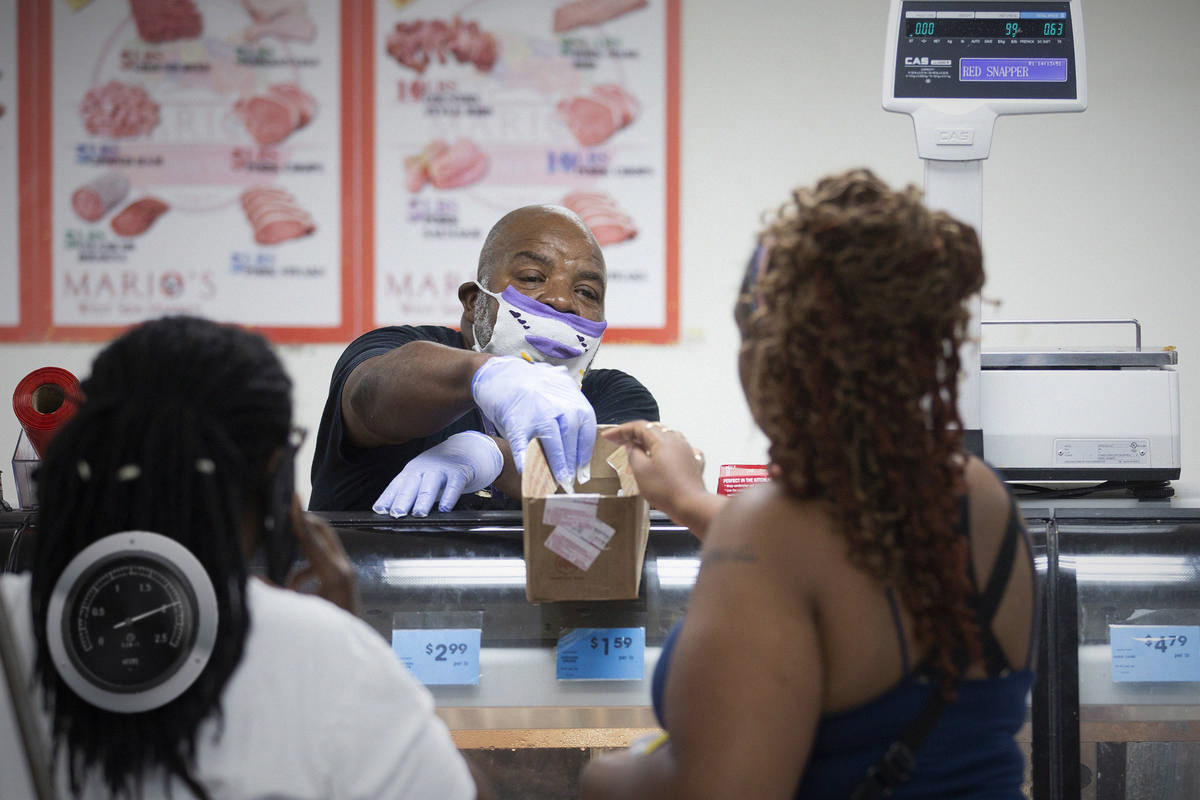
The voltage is 2
